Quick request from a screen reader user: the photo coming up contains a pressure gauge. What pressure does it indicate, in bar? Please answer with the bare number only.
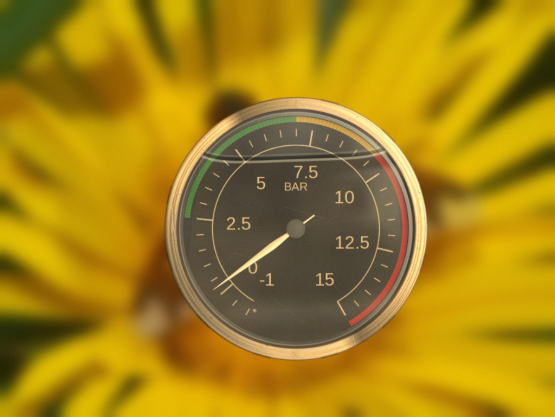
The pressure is 0.25
